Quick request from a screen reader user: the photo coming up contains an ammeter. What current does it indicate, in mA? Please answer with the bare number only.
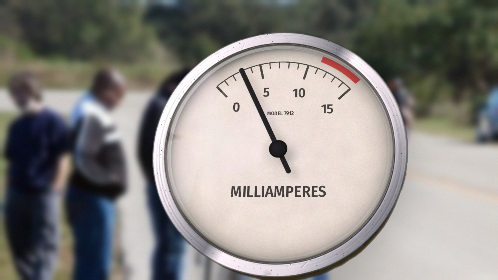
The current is 3
